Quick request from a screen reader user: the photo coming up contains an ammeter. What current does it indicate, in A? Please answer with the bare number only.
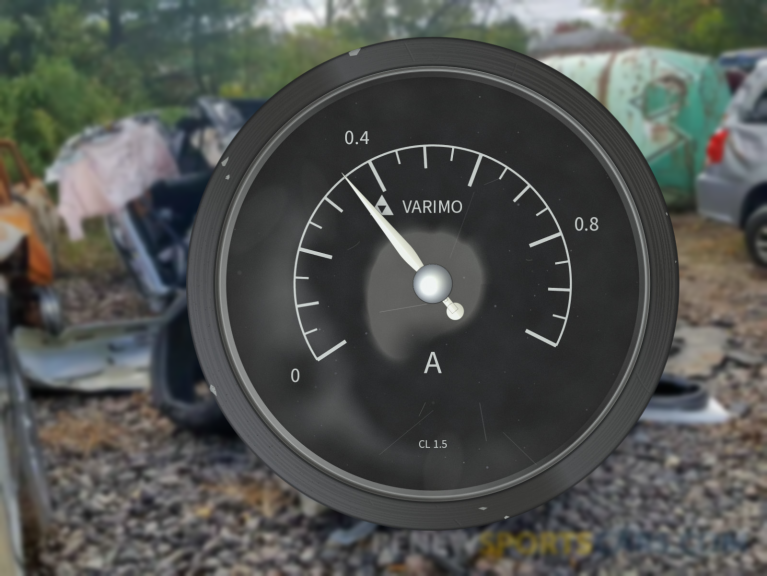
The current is 0.35
